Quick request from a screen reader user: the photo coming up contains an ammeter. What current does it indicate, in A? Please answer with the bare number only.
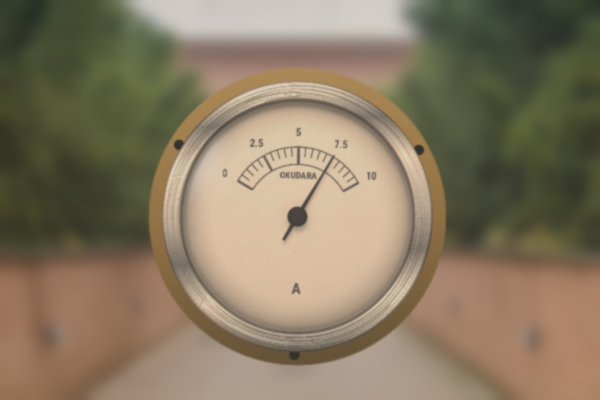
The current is 7.5
